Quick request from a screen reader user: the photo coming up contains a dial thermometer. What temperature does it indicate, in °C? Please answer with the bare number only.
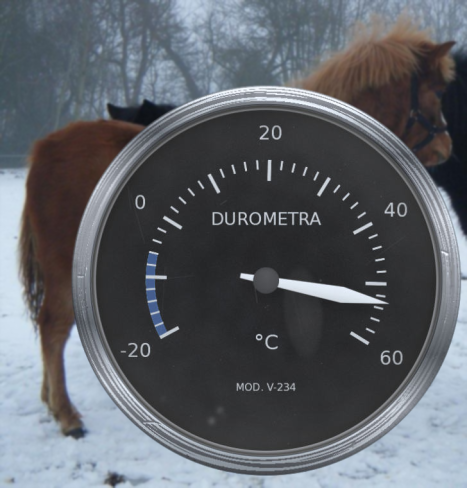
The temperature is 53
